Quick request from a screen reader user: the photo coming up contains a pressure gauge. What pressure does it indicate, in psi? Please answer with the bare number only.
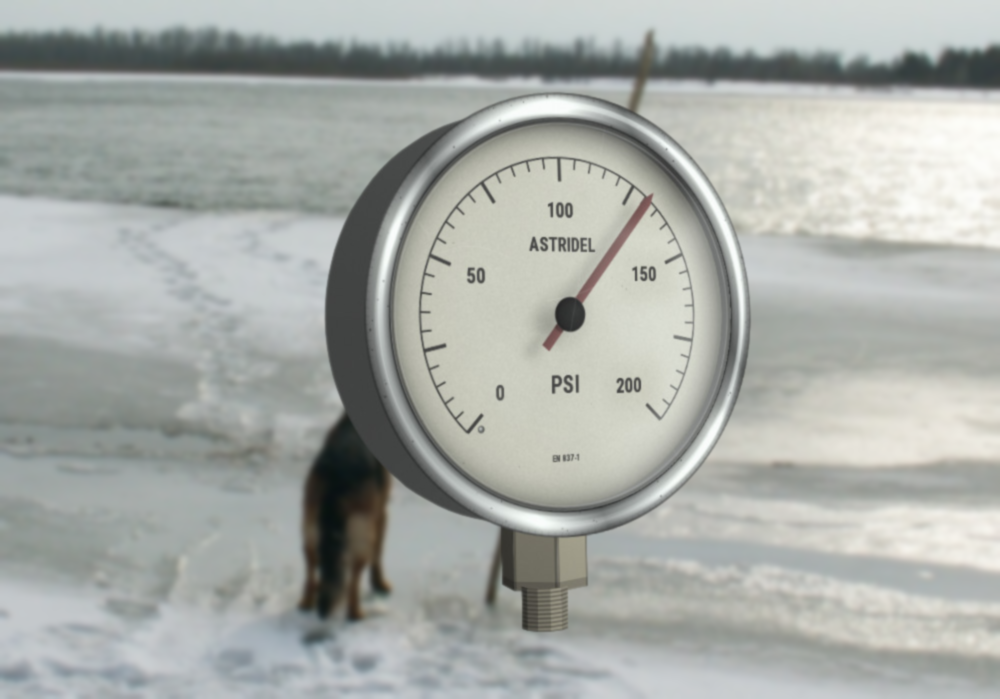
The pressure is 130
